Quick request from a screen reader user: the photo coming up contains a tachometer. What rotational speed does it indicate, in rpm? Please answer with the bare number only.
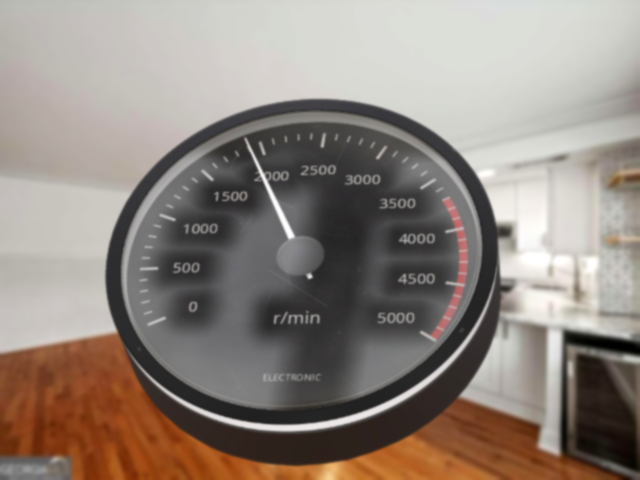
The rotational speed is 1900
